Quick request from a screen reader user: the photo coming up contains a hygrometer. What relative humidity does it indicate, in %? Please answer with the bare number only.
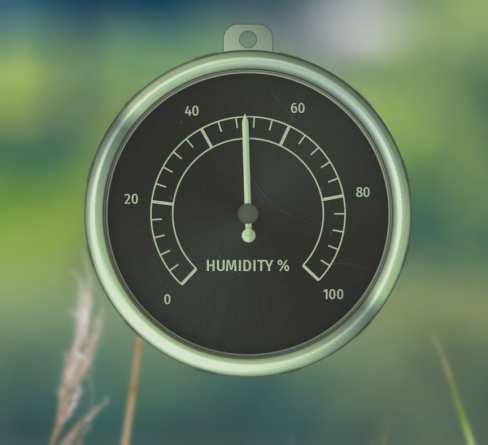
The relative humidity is 50
